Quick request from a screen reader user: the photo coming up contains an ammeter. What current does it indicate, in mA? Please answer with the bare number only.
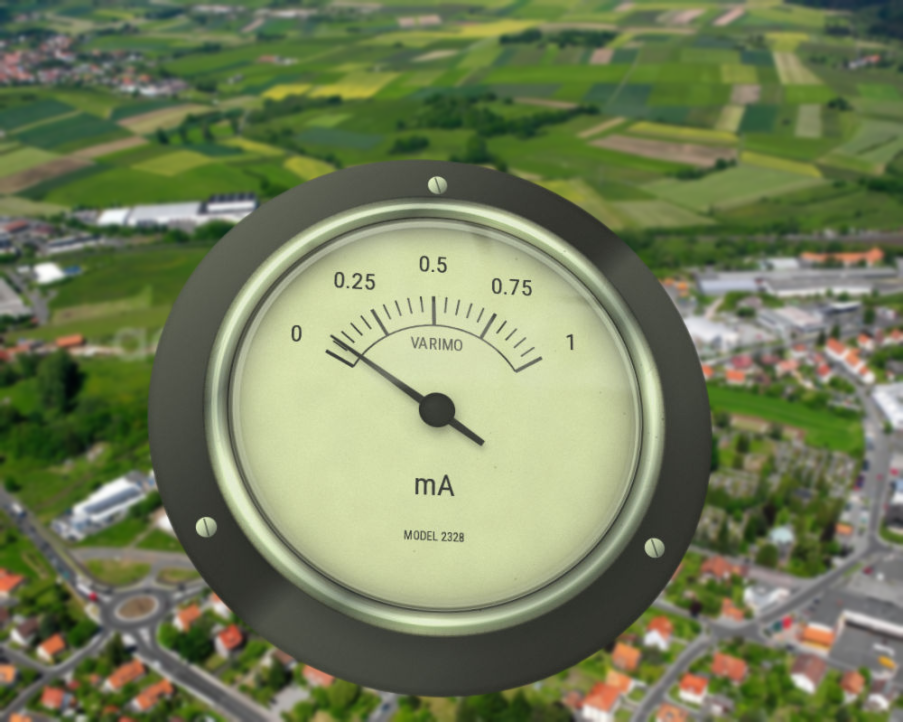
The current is 0.05
